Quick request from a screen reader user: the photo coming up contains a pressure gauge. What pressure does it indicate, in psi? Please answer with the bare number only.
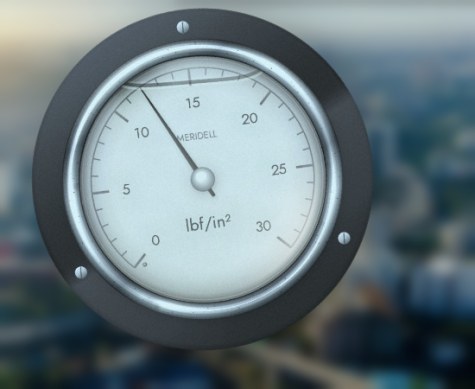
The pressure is 12
